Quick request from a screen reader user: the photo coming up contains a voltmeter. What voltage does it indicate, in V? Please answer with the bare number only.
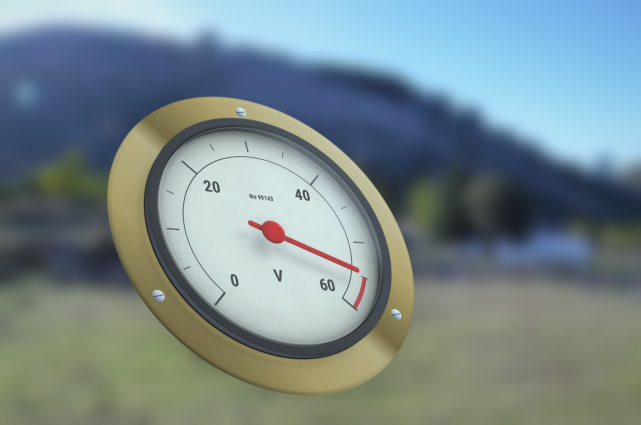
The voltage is 55
